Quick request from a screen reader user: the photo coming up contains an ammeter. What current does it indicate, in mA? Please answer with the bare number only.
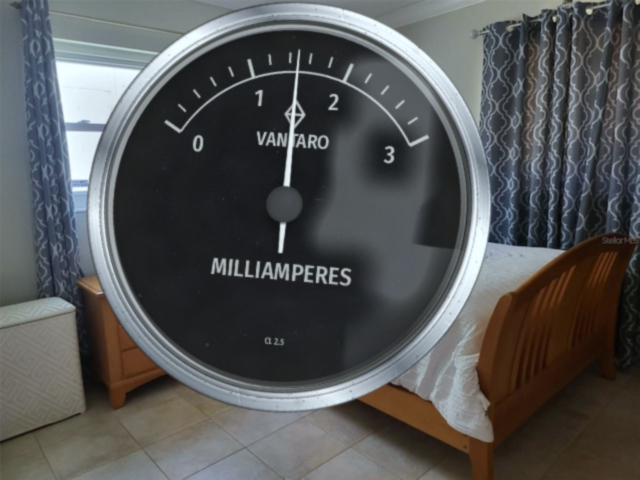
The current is 1.5
